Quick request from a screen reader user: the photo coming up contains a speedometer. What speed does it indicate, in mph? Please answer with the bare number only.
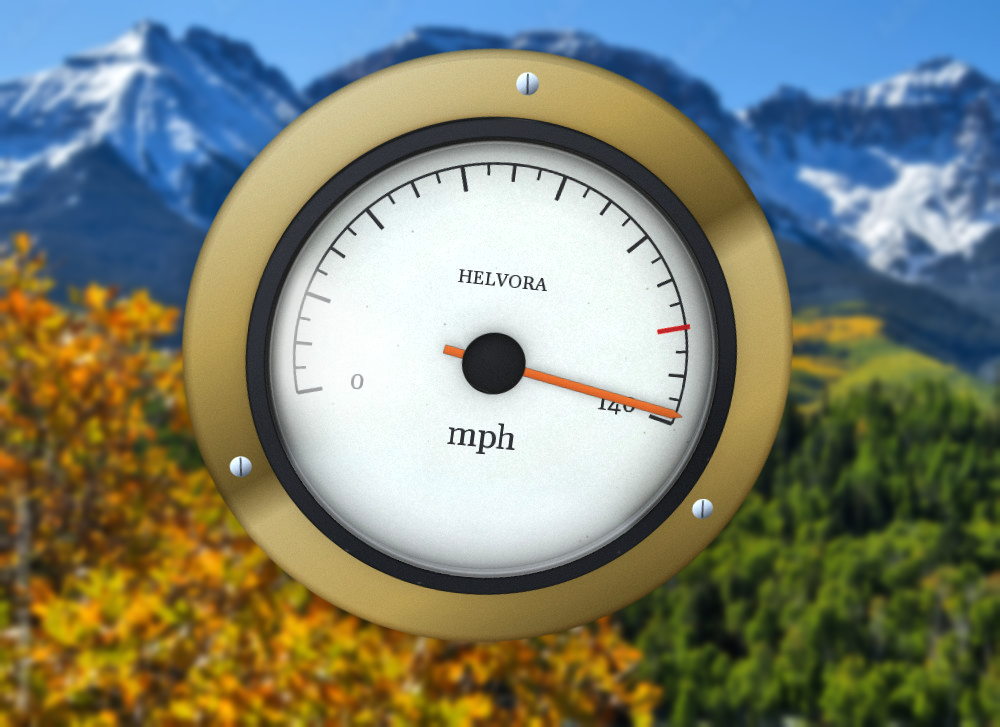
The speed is 137.5
